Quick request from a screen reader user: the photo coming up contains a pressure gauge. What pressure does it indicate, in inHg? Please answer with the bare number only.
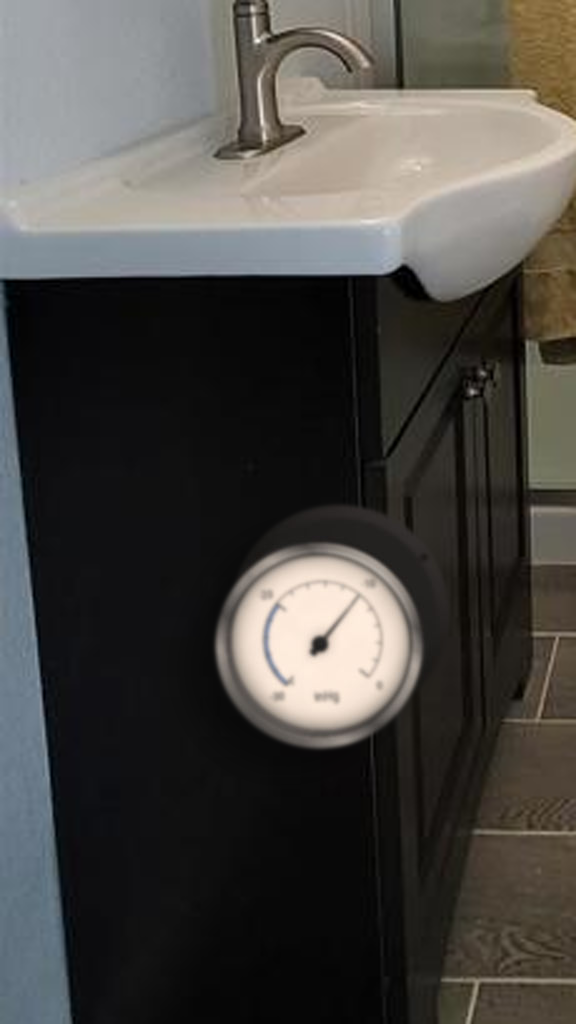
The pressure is -10
